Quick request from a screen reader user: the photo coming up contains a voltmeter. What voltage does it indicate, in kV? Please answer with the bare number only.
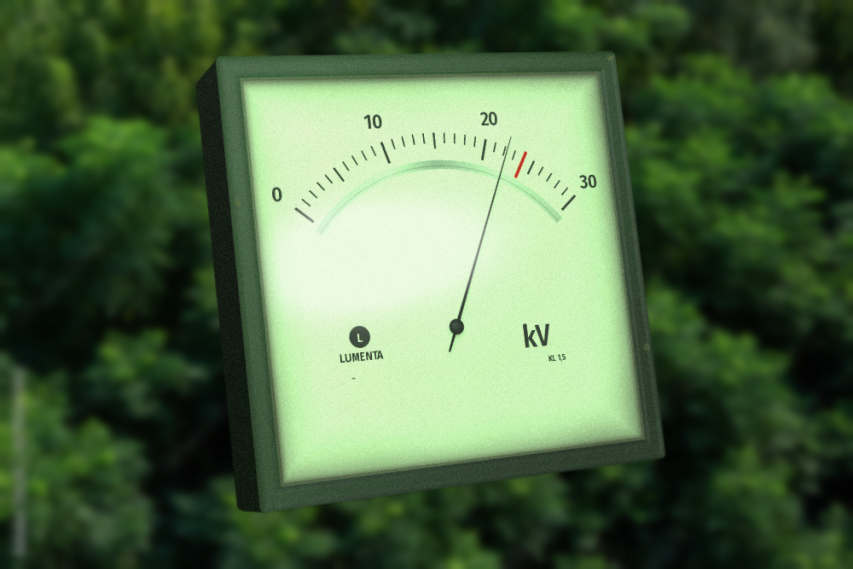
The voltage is 22
